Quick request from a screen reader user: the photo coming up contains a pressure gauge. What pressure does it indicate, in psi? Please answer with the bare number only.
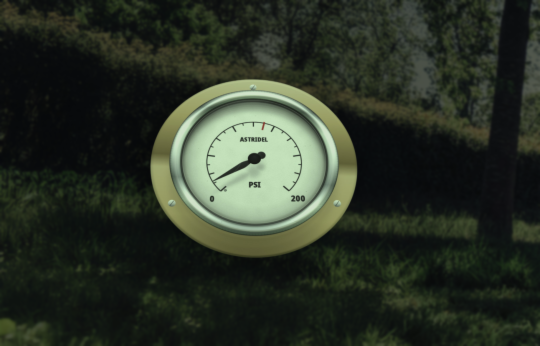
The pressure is 10
